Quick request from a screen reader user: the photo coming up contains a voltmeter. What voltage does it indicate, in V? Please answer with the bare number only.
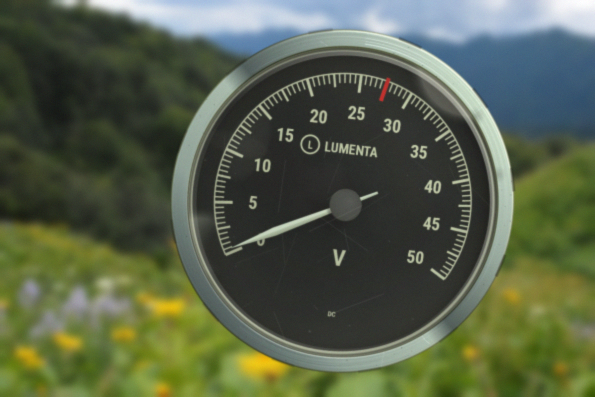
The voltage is 0.5
